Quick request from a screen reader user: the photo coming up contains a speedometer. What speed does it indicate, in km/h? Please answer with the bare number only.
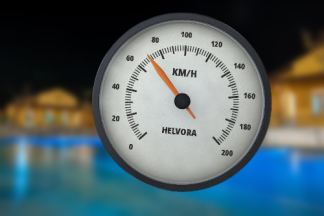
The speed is 70
